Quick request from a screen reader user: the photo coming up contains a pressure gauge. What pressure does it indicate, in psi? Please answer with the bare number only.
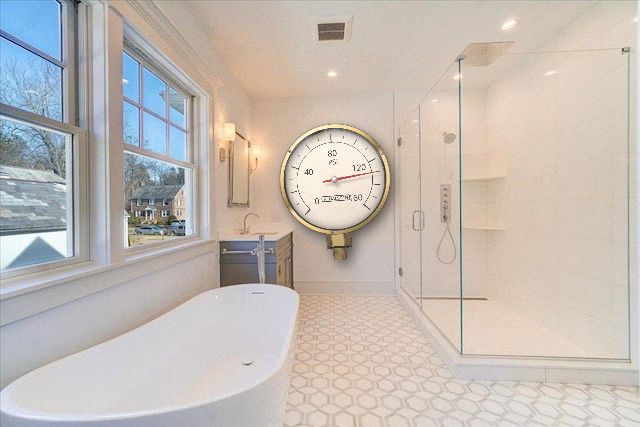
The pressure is 130
